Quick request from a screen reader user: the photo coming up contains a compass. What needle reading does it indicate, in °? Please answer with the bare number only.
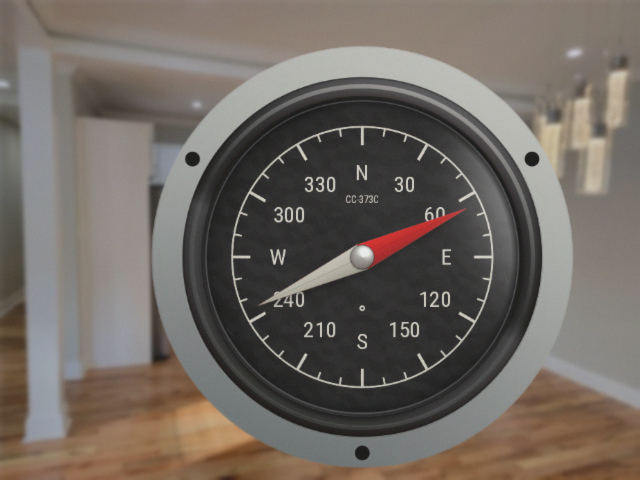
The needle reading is 65
